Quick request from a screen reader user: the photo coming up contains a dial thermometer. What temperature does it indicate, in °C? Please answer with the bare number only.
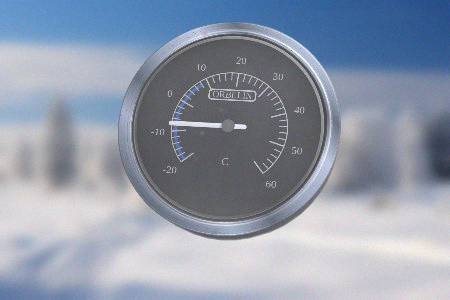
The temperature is -8
